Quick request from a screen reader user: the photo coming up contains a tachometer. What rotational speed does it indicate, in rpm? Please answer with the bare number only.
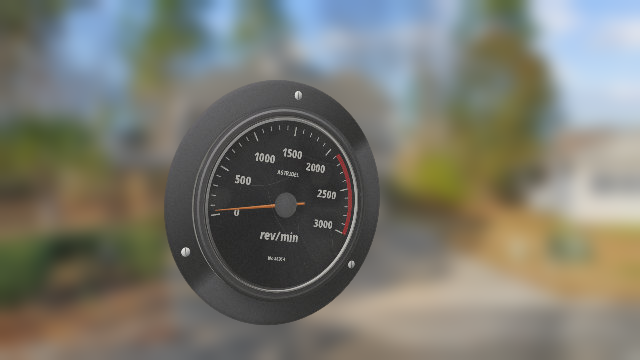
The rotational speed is 50
